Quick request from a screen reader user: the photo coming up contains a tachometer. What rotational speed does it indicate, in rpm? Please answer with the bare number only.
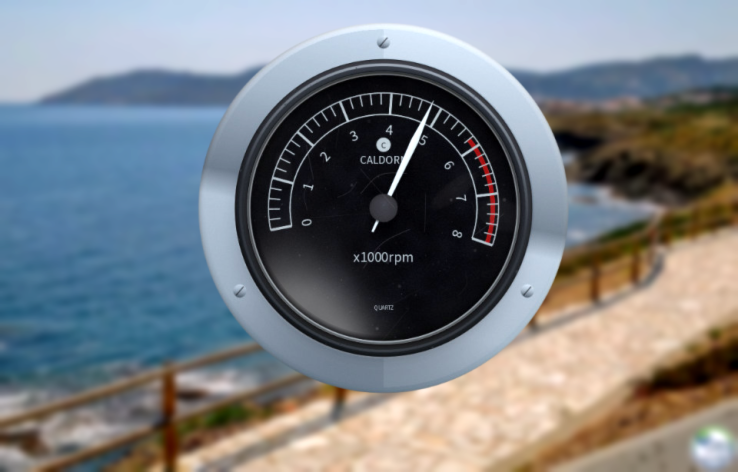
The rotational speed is 4800
